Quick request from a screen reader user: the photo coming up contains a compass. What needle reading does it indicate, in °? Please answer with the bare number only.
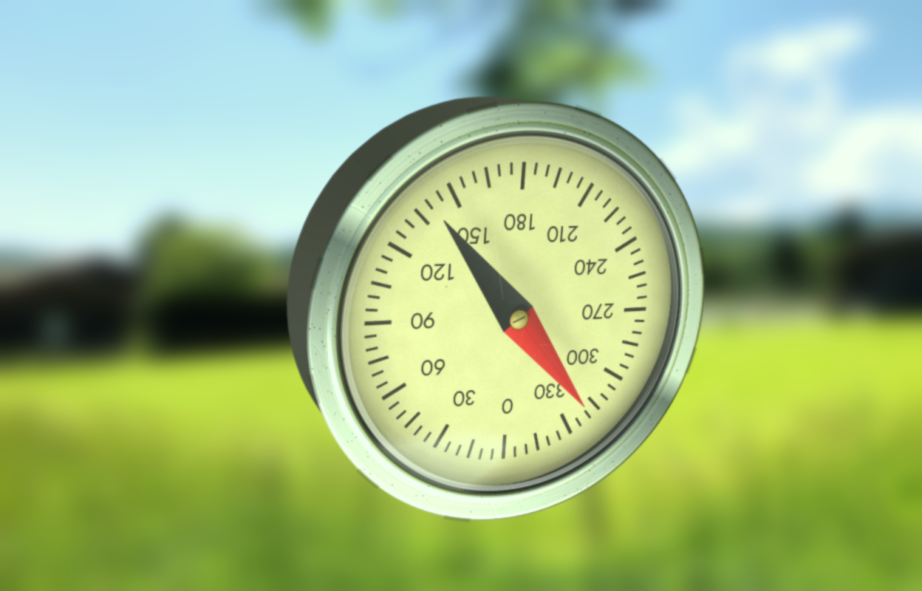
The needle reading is 320
